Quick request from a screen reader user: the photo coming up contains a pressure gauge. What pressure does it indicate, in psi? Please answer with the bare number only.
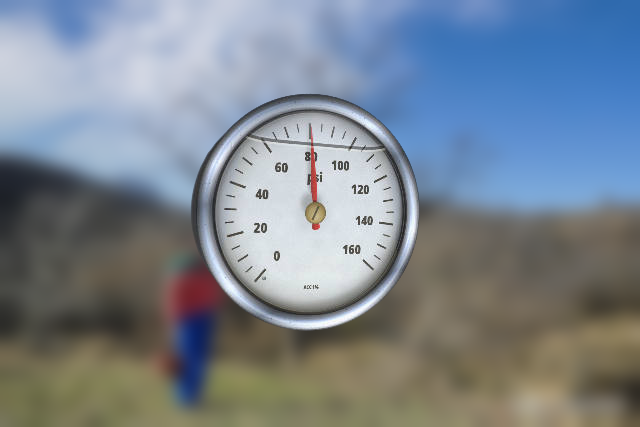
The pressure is 80
